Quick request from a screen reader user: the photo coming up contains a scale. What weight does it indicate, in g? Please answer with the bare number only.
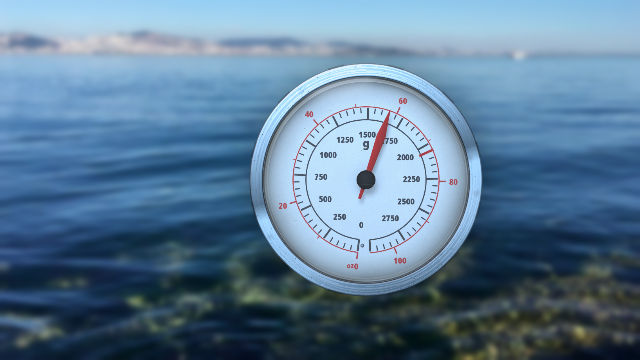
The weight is 1650
